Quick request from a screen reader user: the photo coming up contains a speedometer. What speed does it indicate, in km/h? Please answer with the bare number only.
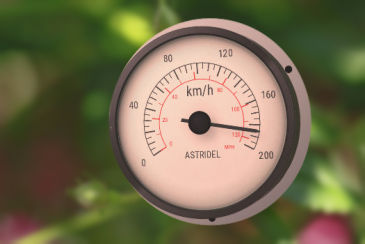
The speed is 185
